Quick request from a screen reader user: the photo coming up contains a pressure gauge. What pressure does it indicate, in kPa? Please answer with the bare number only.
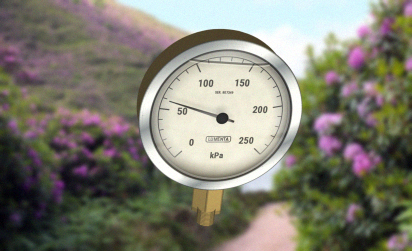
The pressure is 60
